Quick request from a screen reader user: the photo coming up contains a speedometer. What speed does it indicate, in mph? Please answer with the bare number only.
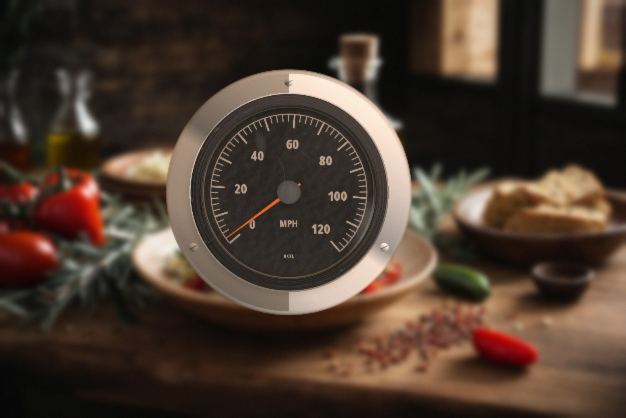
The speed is 2
